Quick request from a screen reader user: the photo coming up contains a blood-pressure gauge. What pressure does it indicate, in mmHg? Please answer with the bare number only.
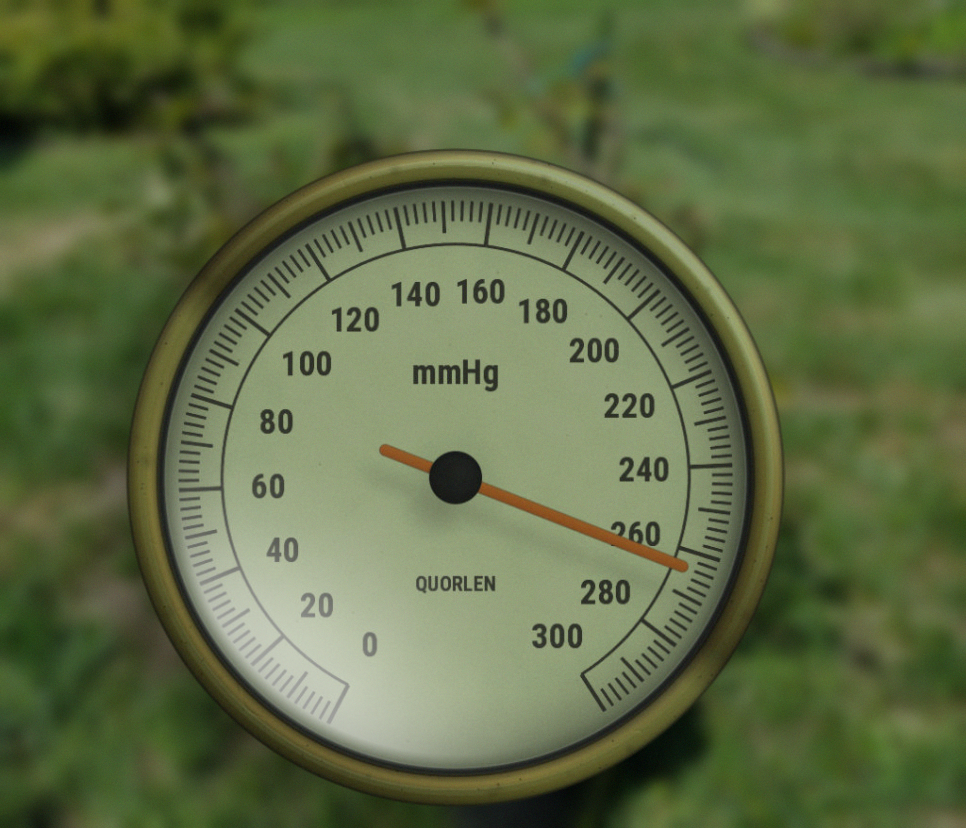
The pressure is 264
